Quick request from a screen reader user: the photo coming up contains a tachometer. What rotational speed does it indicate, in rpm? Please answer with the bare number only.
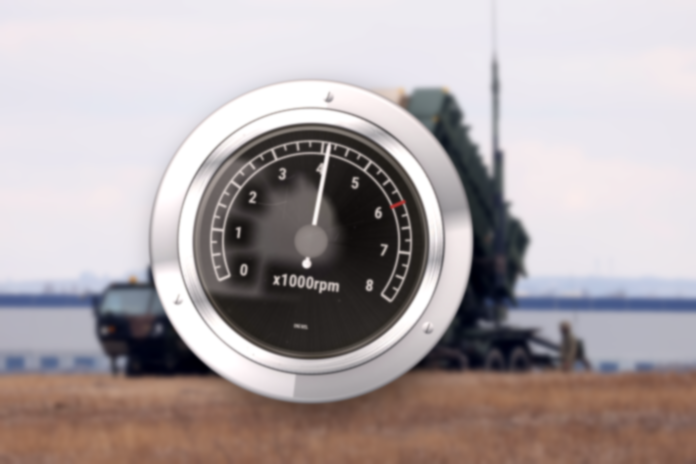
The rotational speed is 4125
